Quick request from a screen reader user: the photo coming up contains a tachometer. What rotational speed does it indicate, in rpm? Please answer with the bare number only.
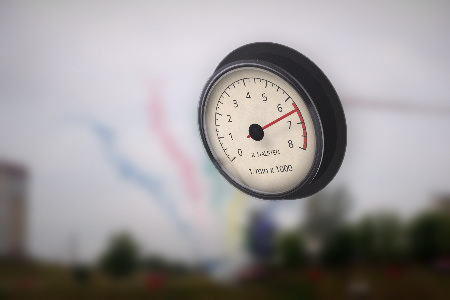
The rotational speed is 6500
